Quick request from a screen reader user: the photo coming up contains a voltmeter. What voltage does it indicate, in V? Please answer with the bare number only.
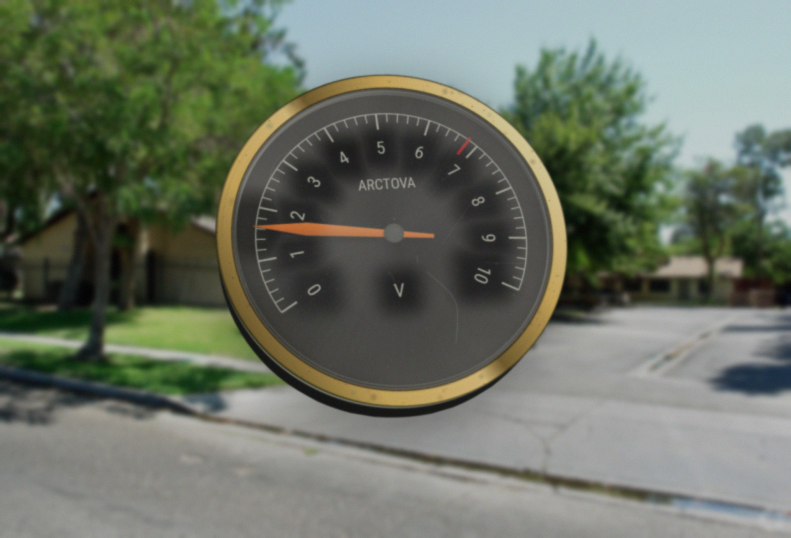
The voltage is 1.6
